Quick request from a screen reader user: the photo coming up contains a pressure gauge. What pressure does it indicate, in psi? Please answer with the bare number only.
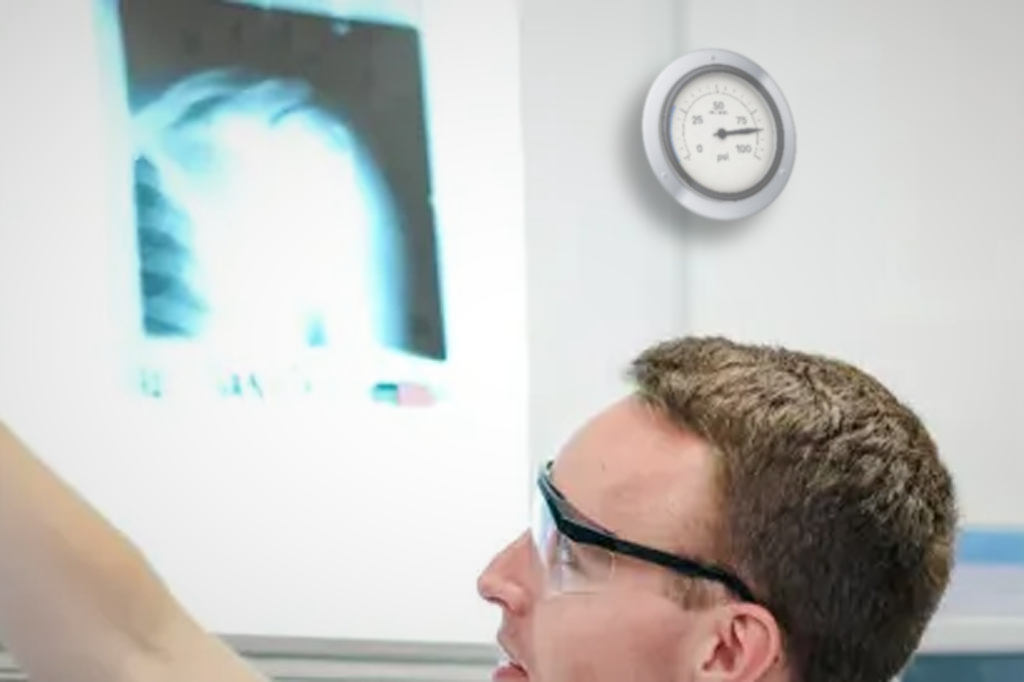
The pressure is 85
